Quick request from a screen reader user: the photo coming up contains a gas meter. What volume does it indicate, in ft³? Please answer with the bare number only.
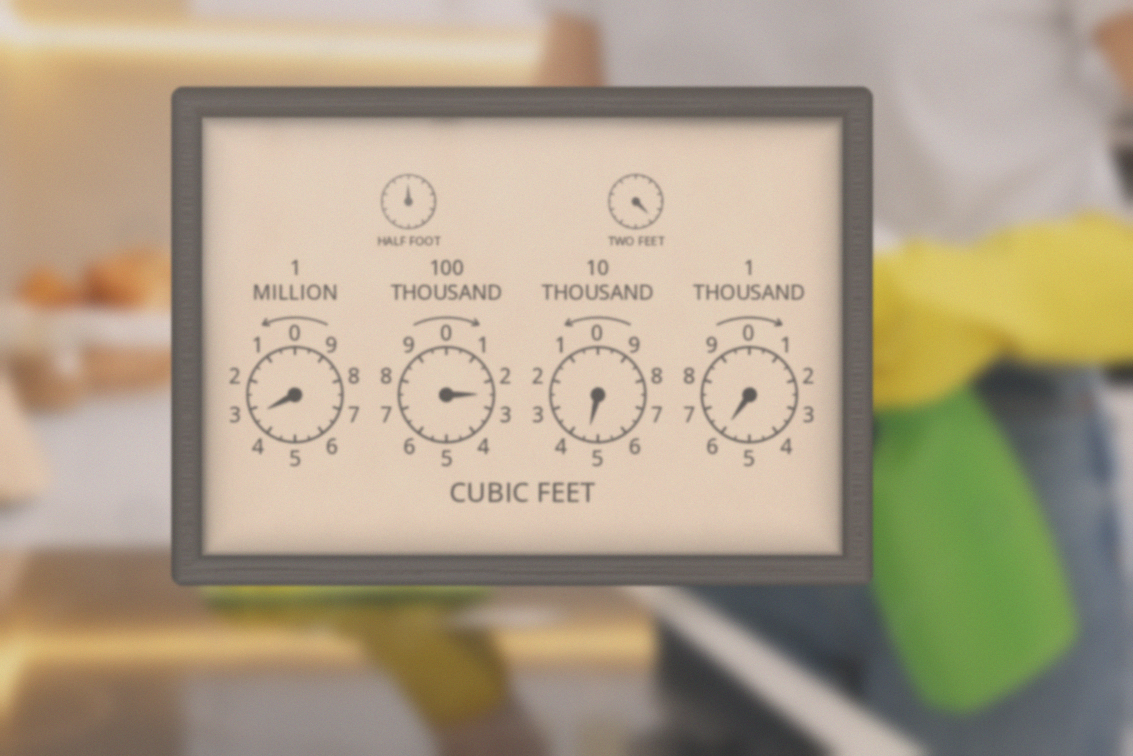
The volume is 324600
